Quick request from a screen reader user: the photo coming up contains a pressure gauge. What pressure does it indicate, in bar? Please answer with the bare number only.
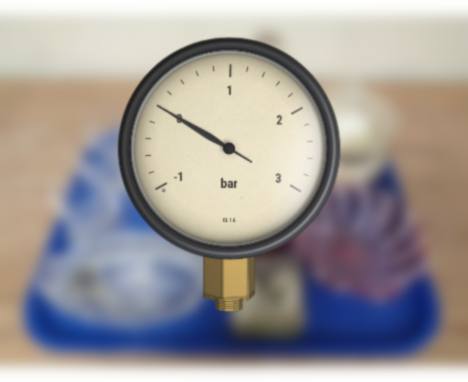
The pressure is 0
